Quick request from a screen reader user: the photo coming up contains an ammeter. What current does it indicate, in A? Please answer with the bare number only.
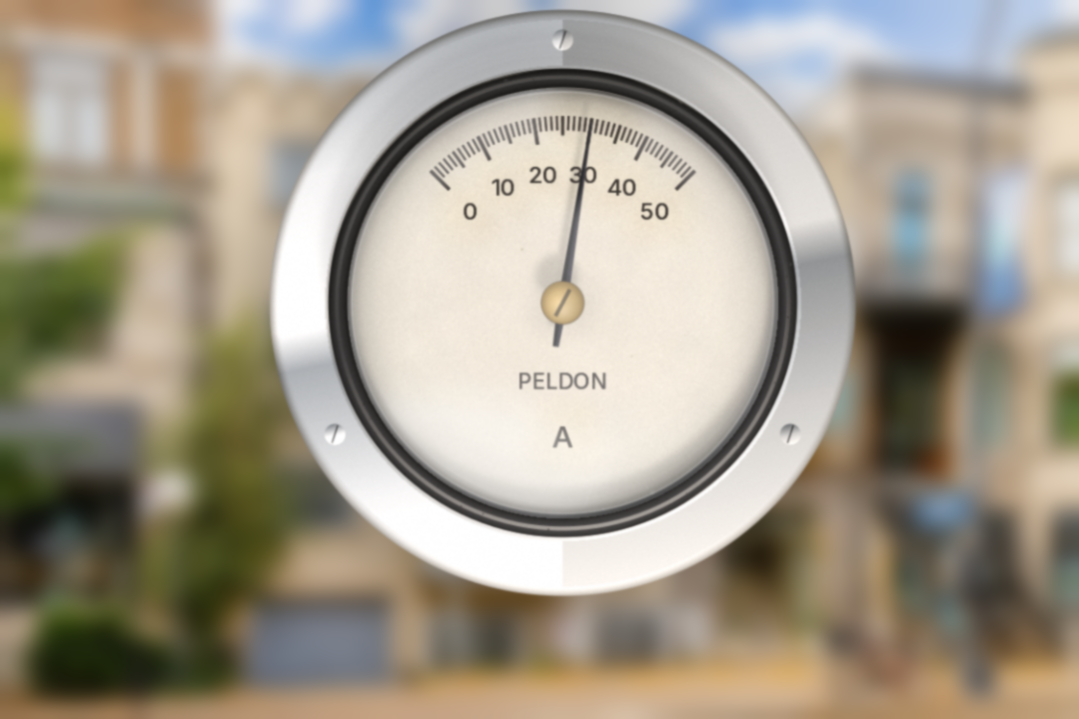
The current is 30
